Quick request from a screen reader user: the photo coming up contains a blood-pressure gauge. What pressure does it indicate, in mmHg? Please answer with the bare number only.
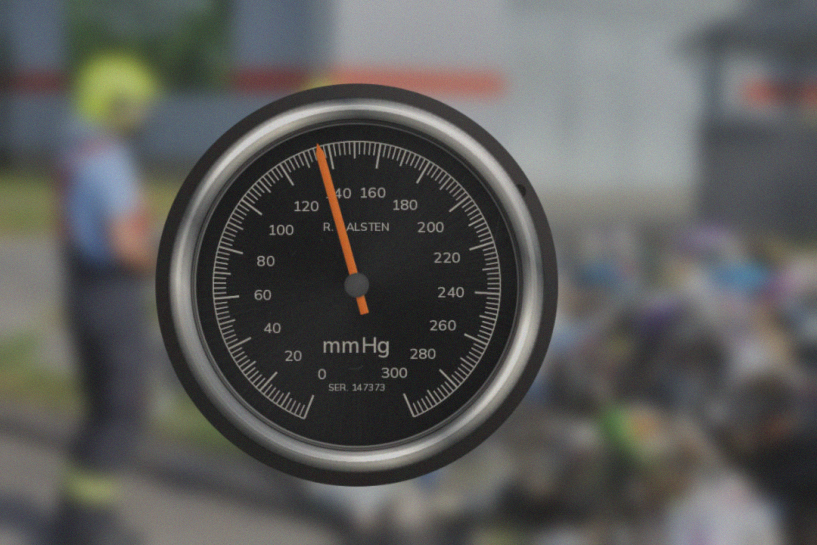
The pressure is 136
